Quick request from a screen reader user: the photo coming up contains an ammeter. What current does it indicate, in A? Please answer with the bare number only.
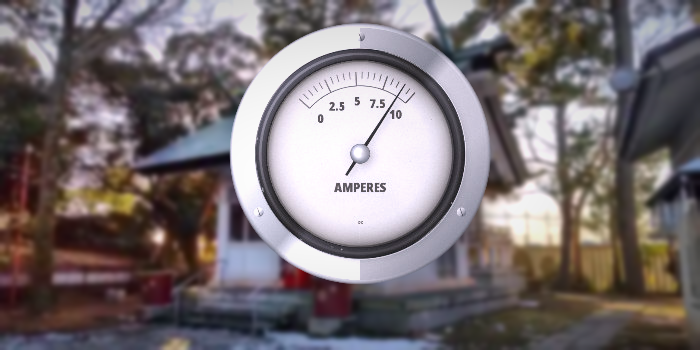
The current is 9
